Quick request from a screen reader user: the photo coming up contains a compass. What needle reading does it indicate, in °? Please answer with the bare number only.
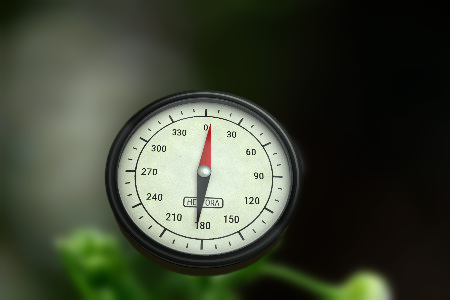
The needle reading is 5
